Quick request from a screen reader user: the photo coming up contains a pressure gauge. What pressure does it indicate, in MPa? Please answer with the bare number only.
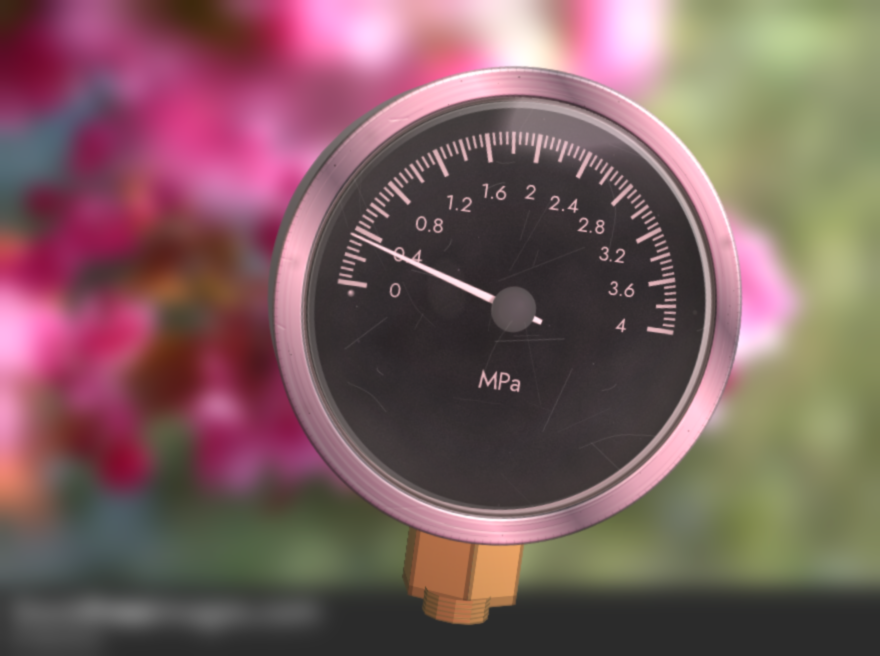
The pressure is 0.35
